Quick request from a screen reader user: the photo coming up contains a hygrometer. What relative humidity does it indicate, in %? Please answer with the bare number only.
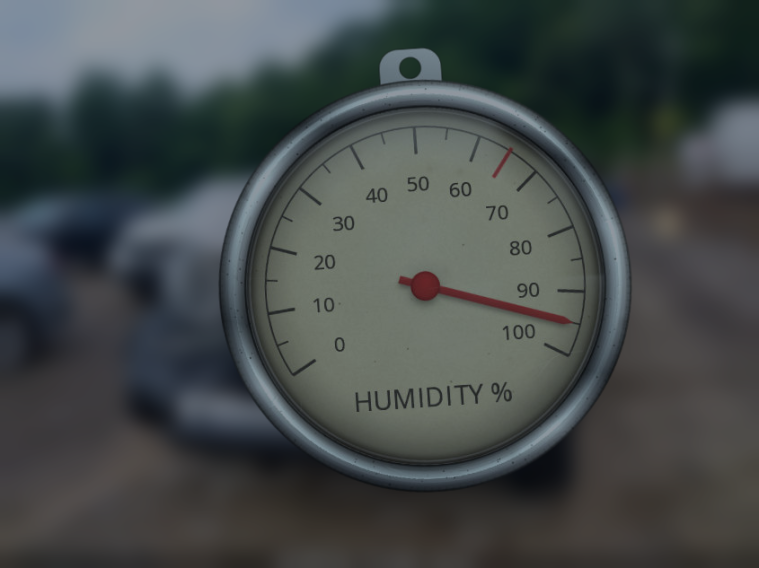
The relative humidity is 95
